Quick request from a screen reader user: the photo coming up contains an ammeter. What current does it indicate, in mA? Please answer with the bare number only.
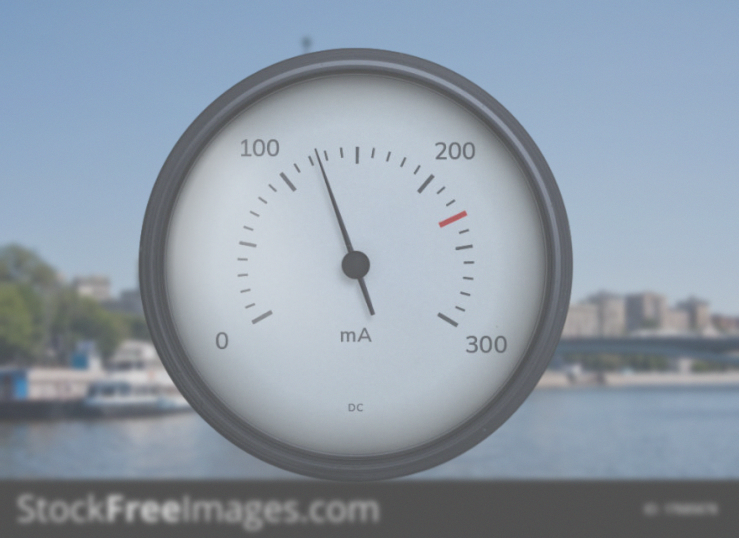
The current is 125
